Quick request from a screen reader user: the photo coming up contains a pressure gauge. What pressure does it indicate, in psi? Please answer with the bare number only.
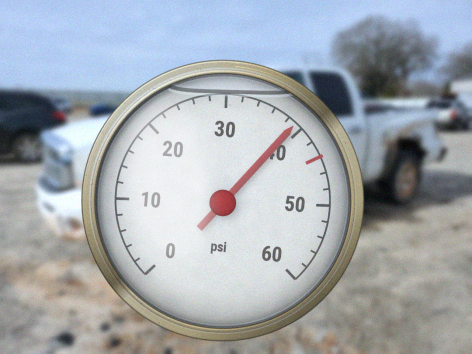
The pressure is 39
